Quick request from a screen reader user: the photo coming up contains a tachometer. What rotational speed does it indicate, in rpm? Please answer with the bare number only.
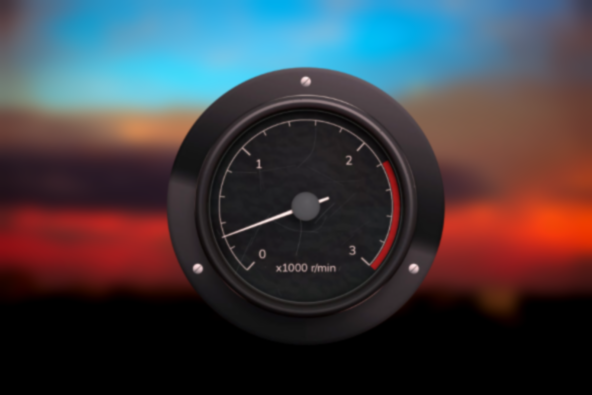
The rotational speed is 300
